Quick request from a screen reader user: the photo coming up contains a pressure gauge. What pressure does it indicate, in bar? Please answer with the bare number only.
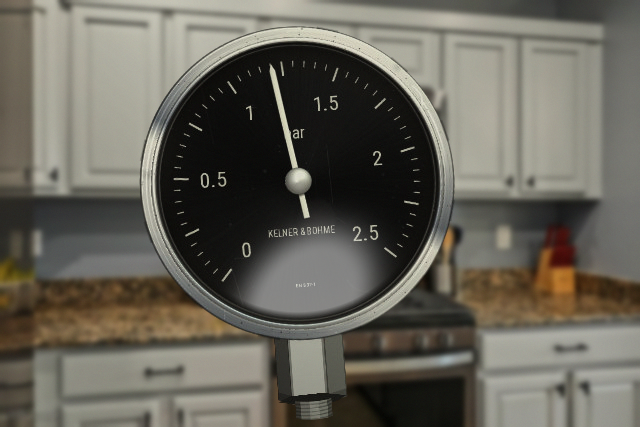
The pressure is 1.2
